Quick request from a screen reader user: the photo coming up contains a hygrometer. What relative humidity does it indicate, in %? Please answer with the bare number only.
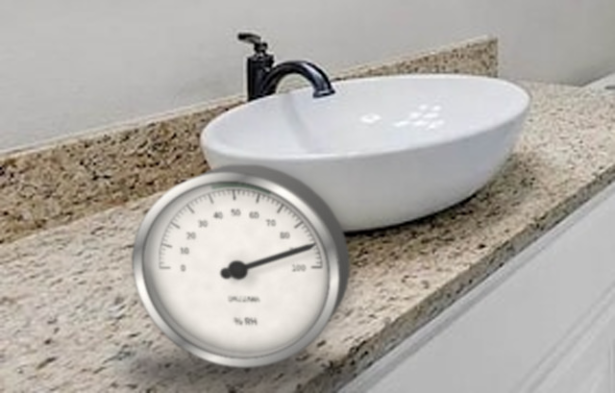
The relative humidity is 90
